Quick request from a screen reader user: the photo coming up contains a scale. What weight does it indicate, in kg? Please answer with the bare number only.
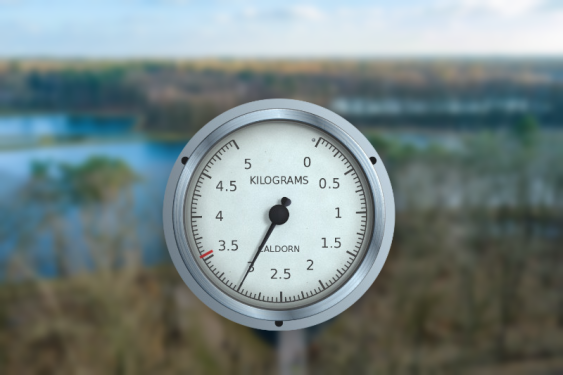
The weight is 3
